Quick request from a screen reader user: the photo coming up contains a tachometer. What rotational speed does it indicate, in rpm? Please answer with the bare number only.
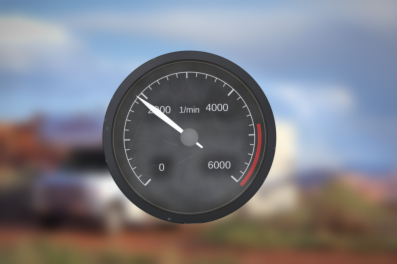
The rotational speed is 1900
